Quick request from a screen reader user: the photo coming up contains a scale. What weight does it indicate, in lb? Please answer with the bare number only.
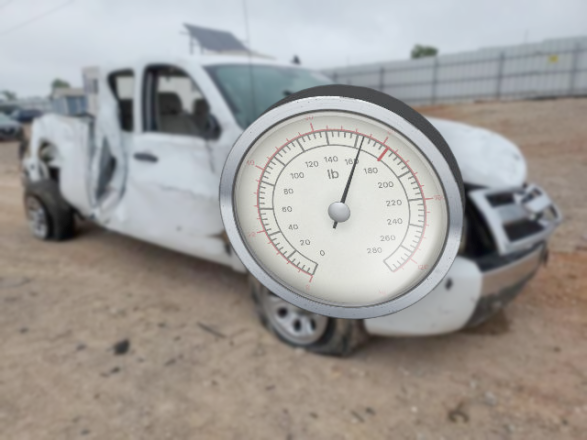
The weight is 164
